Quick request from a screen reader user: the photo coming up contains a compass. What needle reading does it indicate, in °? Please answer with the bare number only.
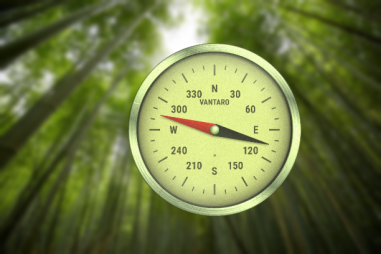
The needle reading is 285
